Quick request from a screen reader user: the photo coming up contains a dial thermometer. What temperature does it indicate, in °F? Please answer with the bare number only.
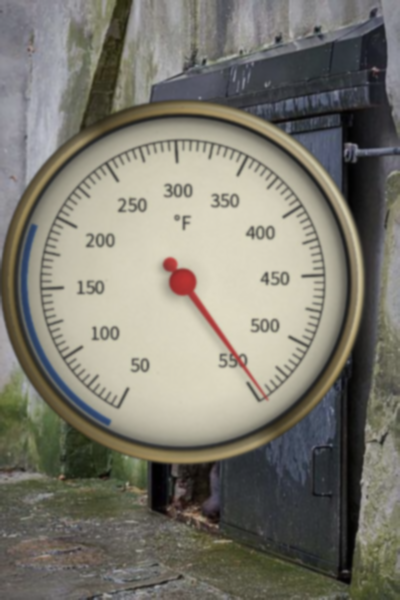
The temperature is 545
